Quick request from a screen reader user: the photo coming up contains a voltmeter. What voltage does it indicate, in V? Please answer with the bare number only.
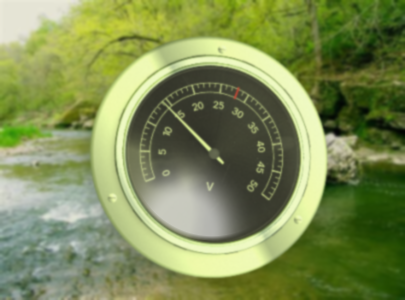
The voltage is 14
